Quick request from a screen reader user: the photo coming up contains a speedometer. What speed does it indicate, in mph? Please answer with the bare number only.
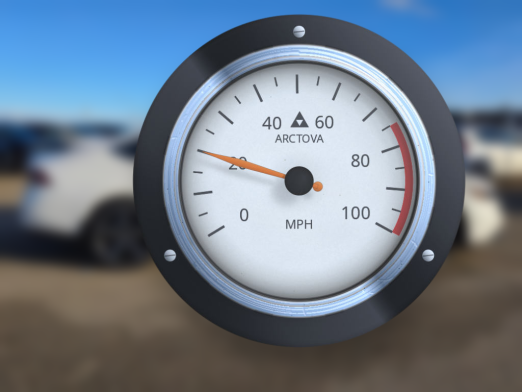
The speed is 20
